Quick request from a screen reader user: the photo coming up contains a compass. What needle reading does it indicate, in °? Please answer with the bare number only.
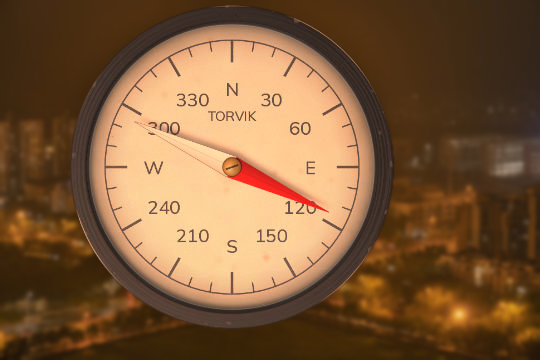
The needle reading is 115
